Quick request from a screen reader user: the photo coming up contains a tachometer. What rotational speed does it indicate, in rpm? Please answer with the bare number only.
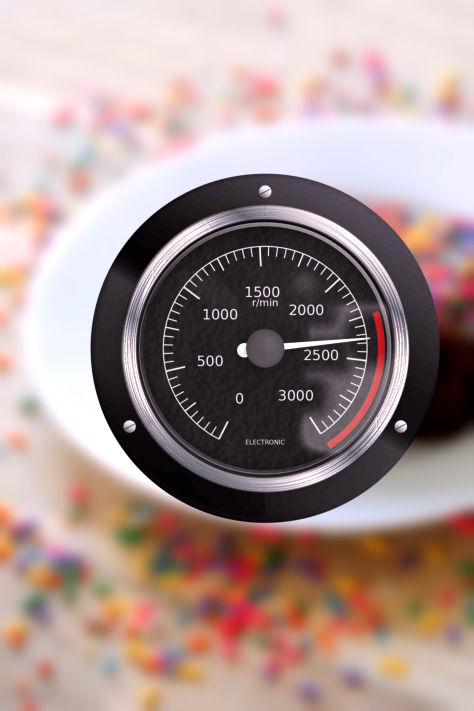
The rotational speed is 2375
